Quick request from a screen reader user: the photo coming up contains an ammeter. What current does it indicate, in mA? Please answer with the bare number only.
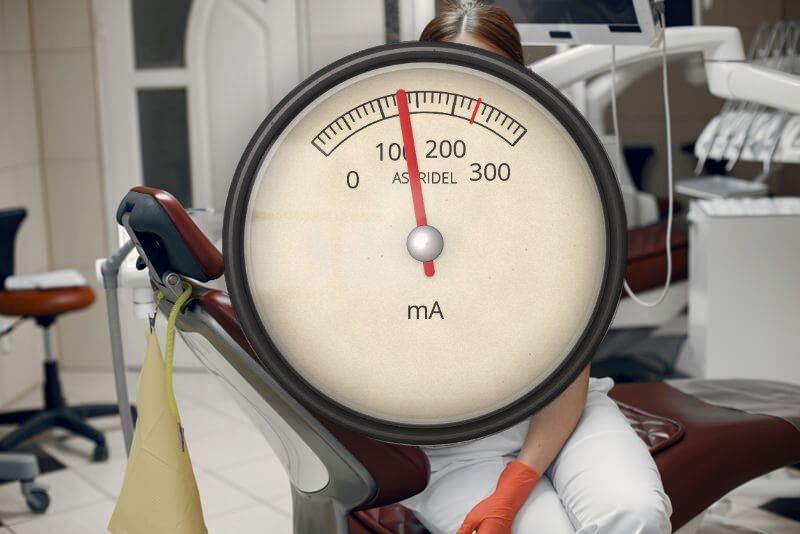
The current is 130
